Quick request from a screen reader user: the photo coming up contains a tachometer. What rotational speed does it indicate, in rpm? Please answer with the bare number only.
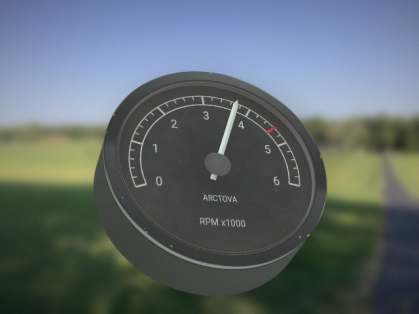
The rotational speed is 3700
